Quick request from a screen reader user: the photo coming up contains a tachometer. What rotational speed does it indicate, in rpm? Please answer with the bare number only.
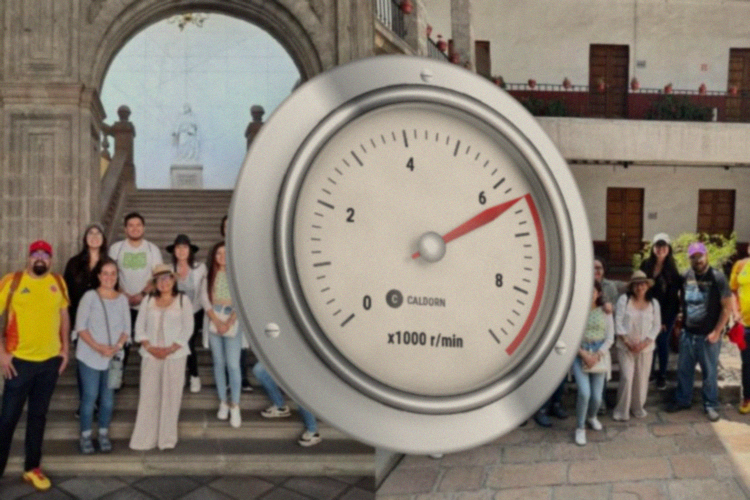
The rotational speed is 6400
